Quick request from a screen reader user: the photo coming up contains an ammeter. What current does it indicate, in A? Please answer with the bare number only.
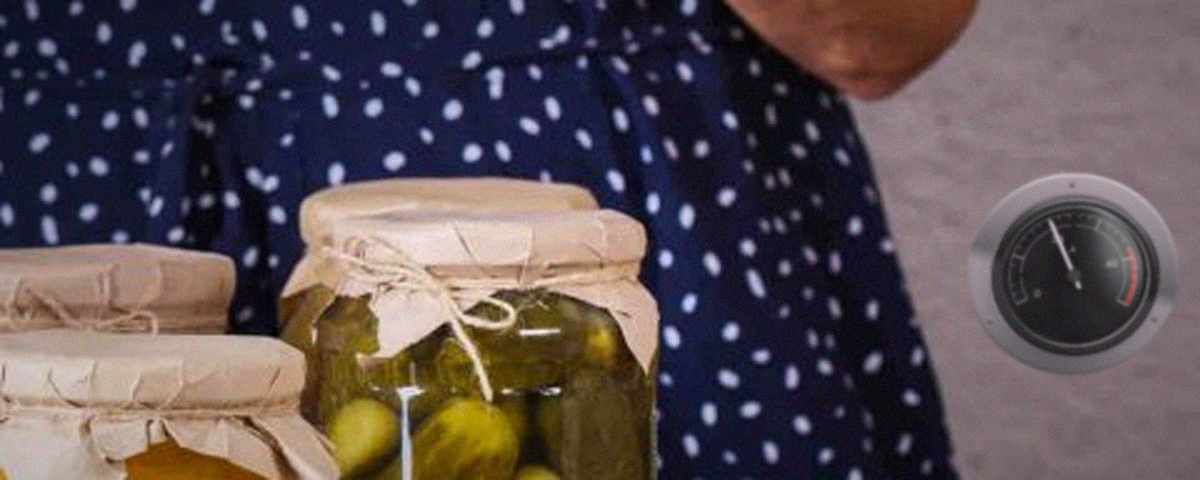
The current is 20
